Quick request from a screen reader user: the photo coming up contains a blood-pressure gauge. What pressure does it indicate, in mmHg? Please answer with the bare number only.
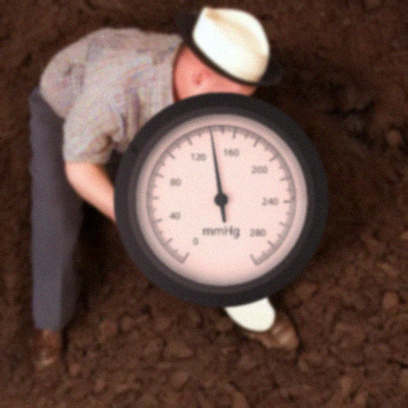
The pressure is 140
